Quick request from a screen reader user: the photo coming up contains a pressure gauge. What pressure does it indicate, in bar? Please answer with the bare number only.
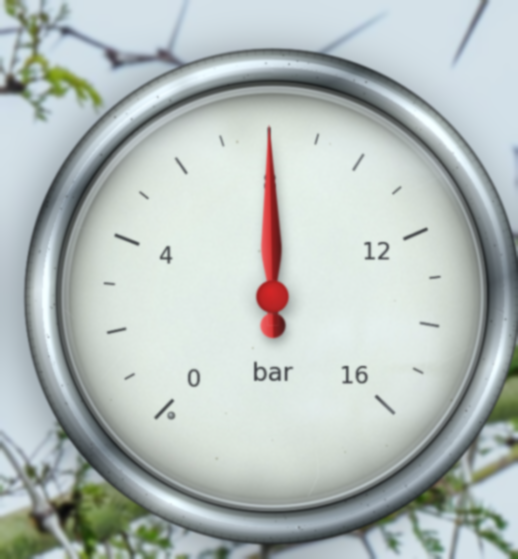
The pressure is 8
